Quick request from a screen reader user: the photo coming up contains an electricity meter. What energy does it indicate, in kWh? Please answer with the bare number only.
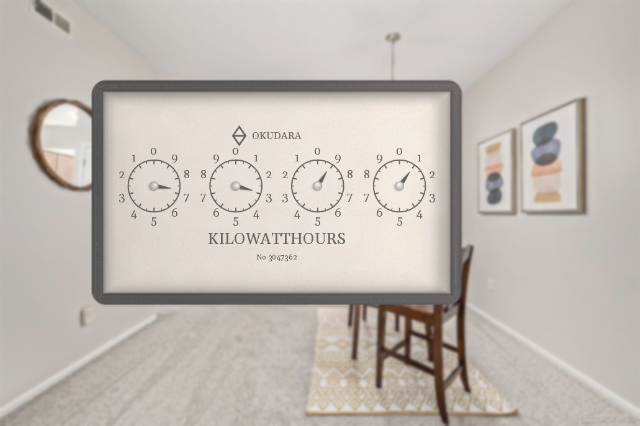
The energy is 7291
